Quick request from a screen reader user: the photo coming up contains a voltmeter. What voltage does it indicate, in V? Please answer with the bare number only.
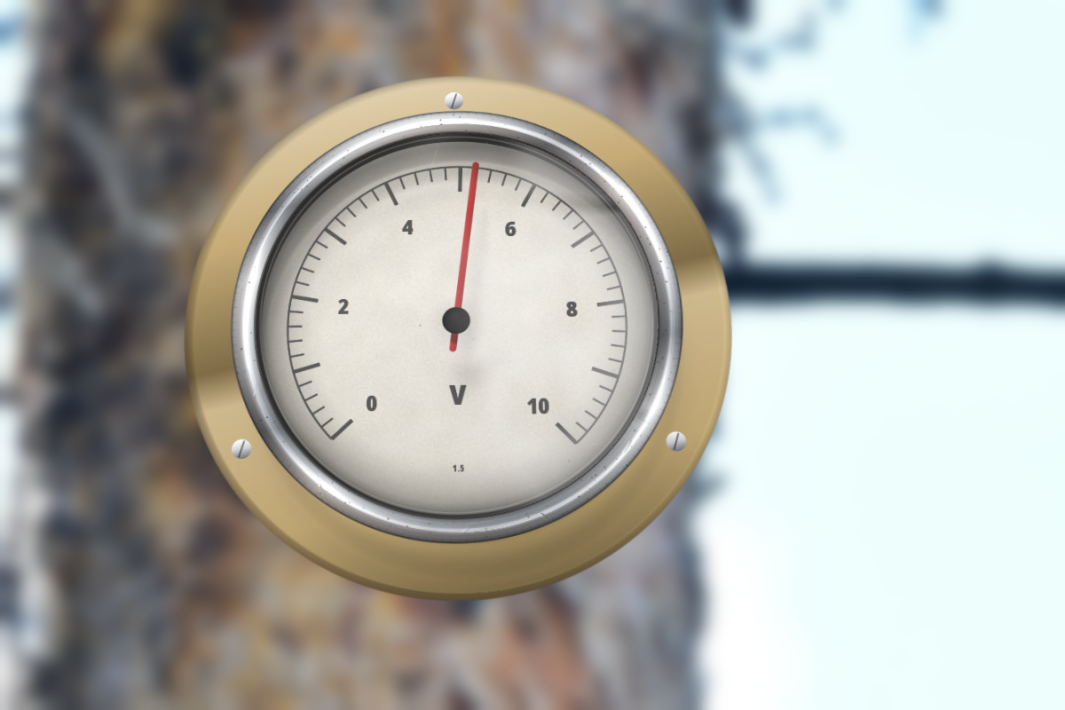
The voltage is 5.2
